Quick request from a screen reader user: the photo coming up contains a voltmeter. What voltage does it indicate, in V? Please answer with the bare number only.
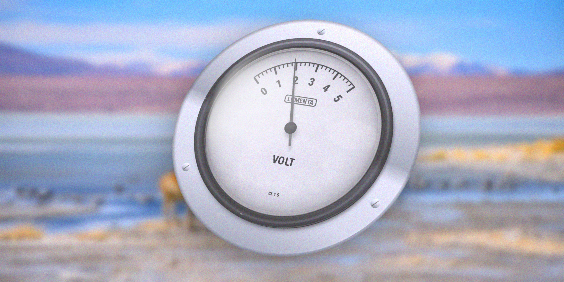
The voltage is 2
